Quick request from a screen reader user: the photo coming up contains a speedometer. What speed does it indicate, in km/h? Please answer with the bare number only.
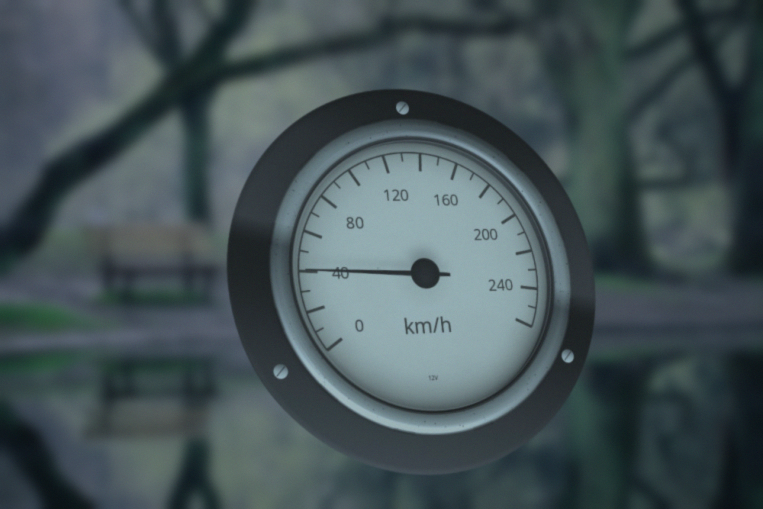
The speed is 40
